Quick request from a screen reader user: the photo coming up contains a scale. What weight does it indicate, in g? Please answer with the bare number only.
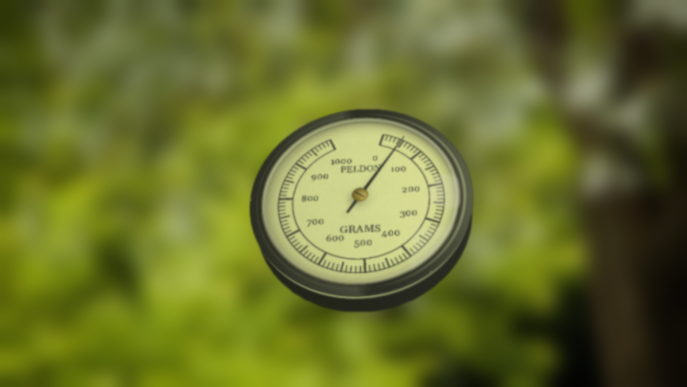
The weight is 50
